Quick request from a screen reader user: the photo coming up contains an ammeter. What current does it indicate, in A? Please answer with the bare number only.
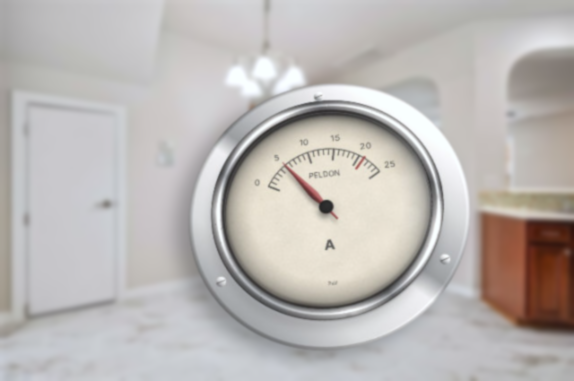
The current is 5
